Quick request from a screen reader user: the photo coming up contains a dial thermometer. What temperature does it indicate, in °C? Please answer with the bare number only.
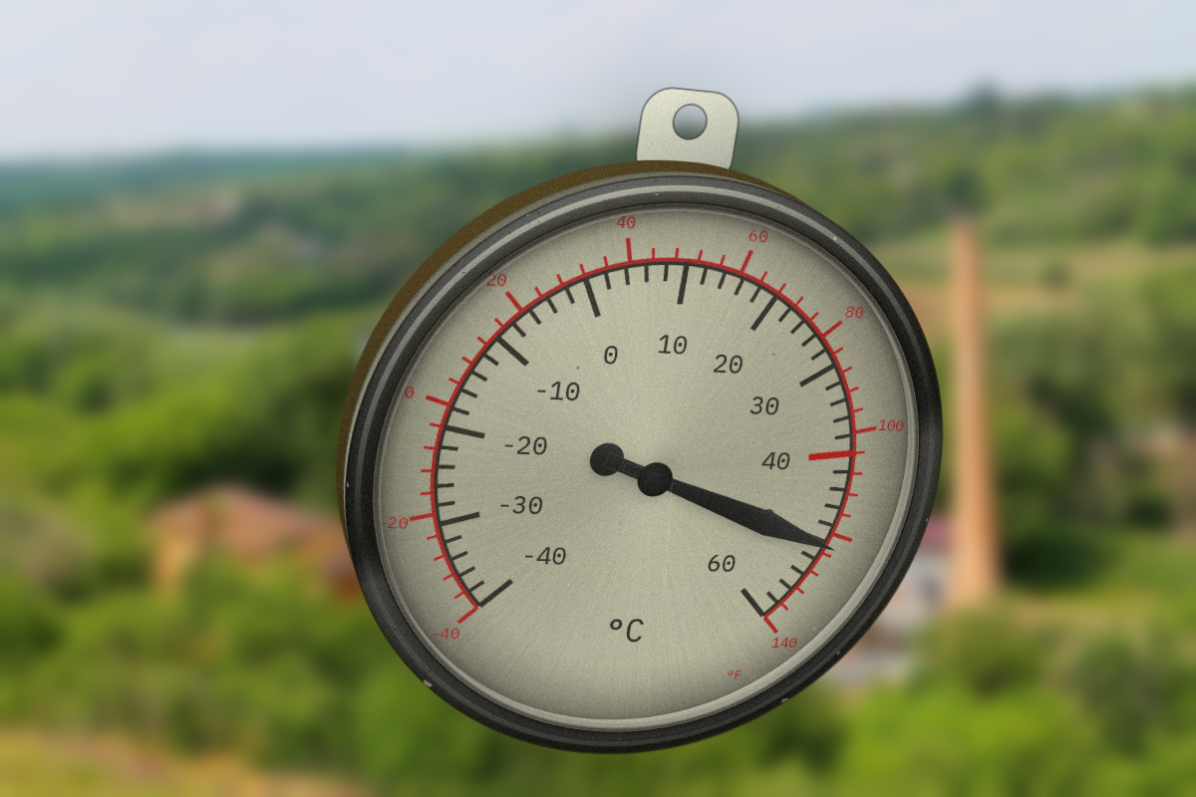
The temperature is 50
